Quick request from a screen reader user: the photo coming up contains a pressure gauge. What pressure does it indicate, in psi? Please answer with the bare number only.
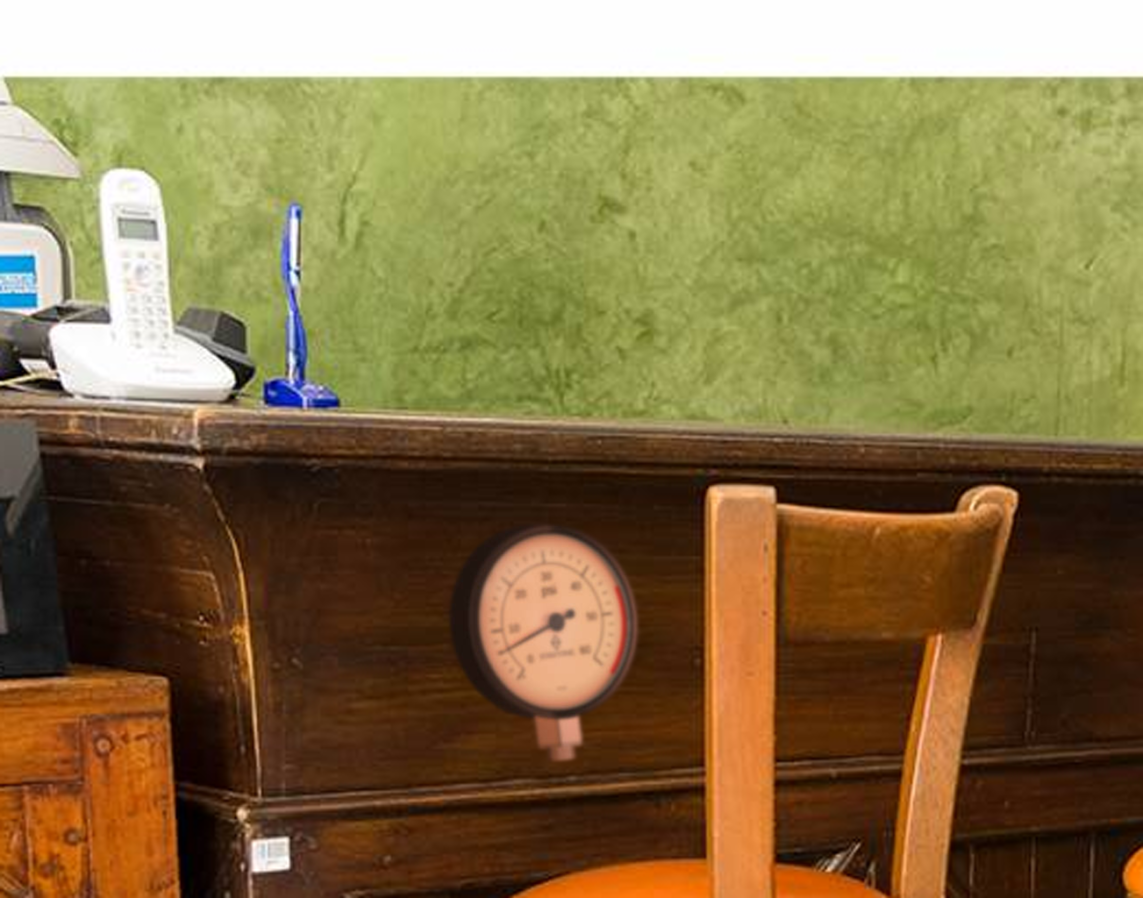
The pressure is 6
